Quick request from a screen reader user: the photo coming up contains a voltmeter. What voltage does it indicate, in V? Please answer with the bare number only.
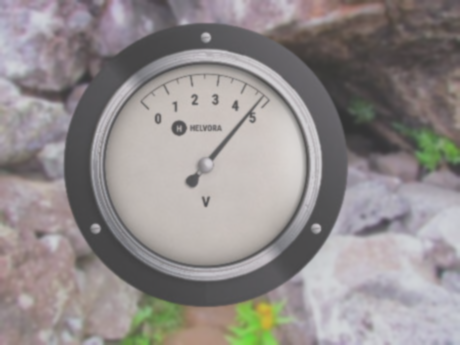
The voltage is 4.75
